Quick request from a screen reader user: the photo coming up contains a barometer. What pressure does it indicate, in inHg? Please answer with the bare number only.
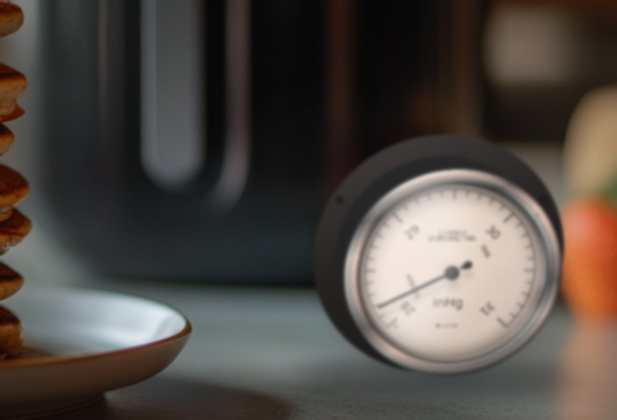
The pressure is 28.2
